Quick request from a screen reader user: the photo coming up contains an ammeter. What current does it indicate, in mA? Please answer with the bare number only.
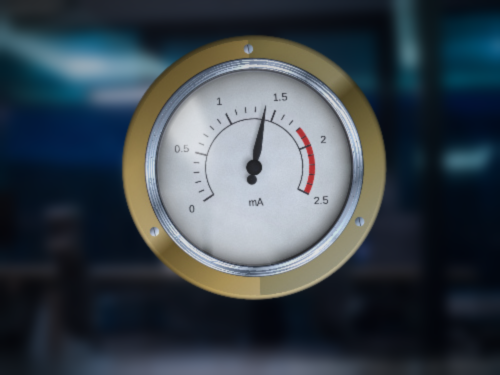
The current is 1.4
